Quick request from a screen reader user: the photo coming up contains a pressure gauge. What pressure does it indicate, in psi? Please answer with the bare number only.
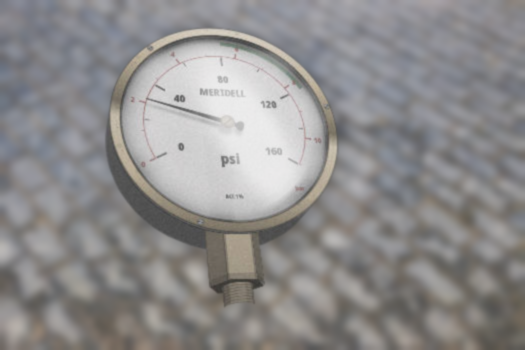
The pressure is 30
